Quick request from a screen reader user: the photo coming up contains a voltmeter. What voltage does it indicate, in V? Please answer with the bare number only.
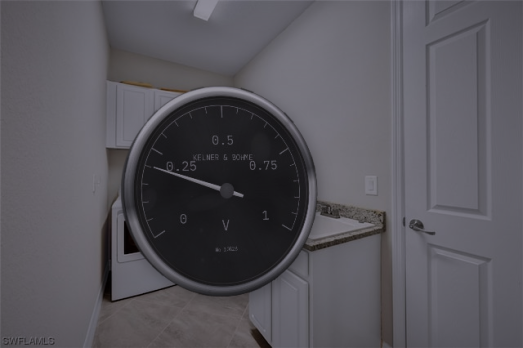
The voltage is 0.2
